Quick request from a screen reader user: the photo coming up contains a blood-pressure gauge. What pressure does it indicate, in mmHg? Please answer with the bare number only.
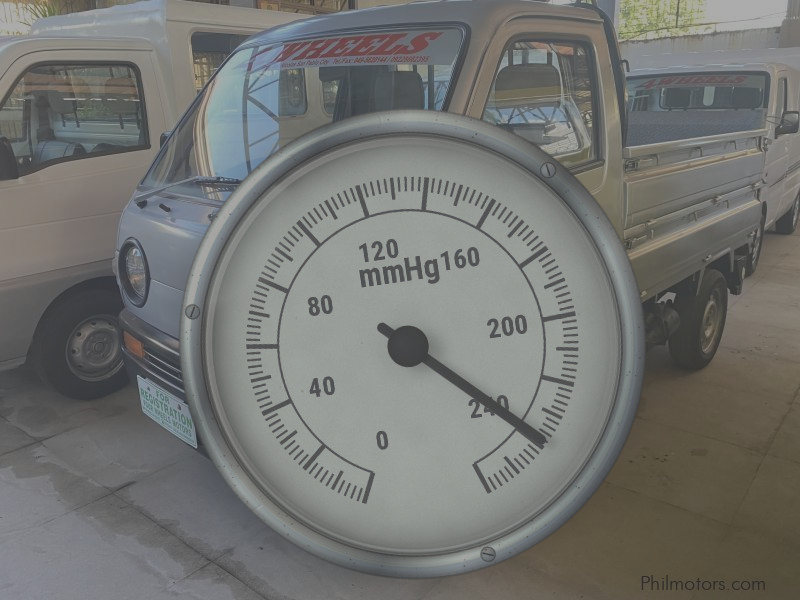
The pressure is 238
